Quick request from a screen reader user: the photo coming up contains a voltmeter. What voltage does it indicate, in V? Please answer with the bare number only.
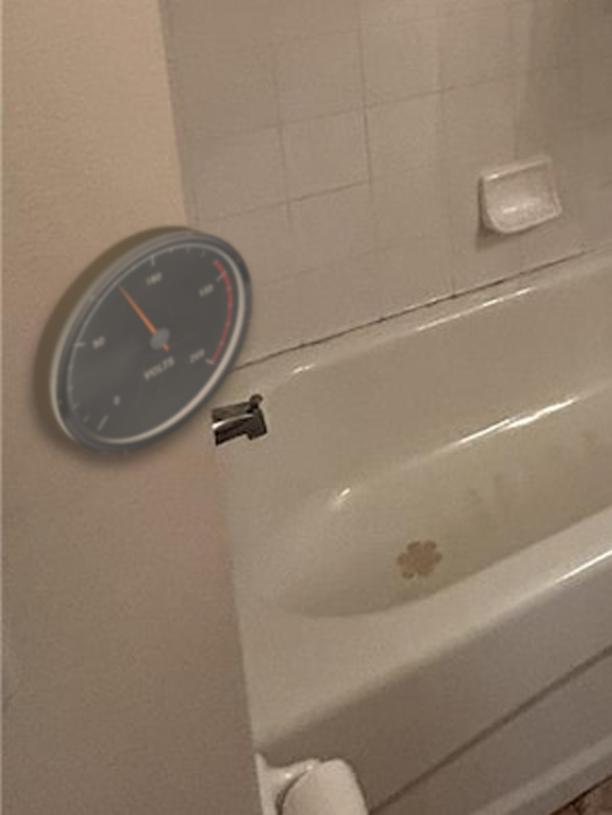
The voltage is 80
